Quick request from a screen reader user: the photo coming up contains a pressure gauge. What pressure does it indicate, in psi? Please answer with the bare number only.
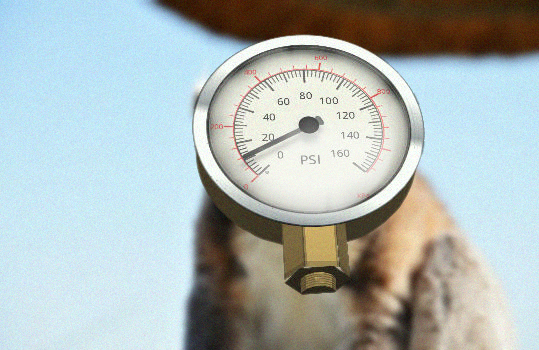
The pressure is 10
